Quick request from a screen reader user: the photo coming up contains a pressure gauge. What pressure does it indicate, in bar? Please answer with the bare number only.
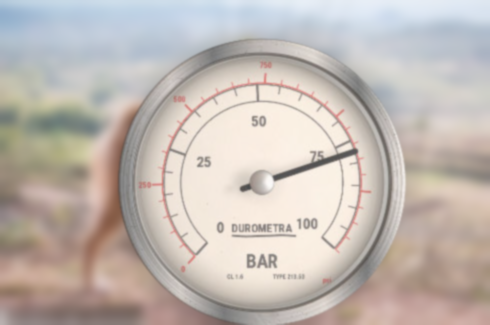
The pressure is 77.5
